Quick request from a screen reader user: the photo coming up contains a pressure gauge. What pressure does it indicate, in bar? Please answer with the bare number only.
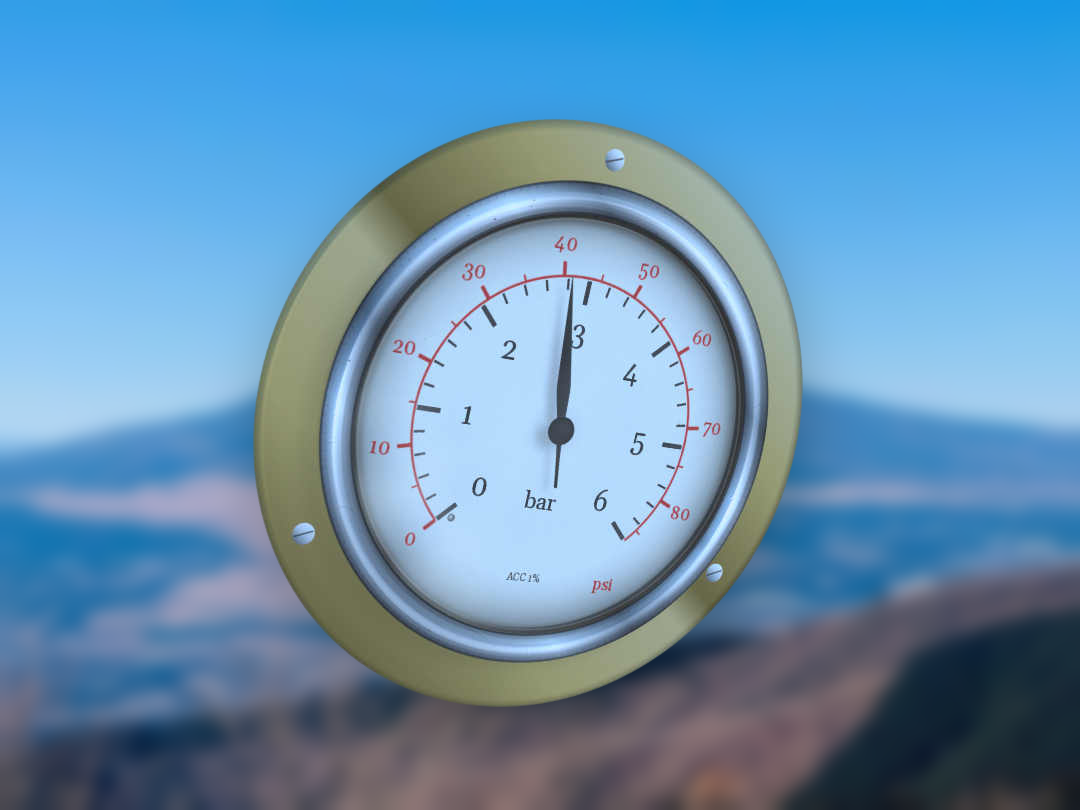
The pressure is 2.8
